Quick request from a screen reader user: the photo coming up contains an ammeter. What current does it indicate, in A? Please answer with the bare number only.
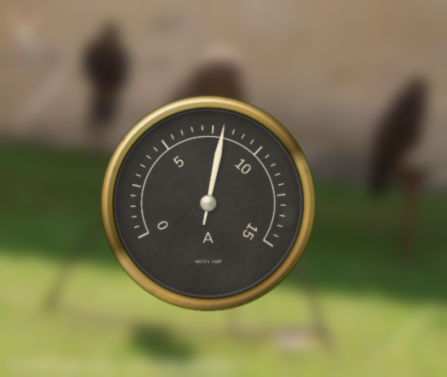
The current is 8
